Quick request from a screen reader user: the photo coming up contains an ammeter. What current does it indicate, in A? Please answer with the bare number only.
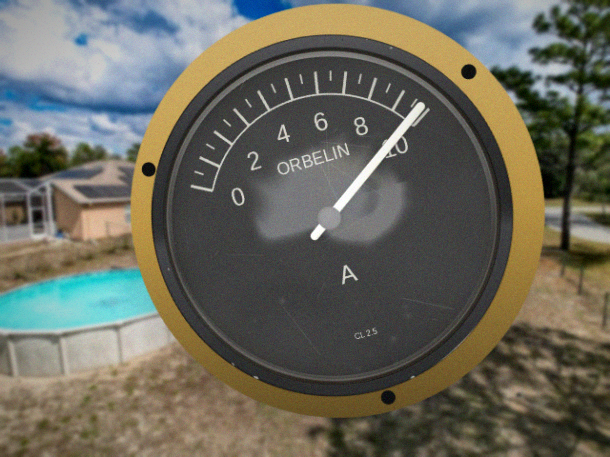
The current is 9.75
